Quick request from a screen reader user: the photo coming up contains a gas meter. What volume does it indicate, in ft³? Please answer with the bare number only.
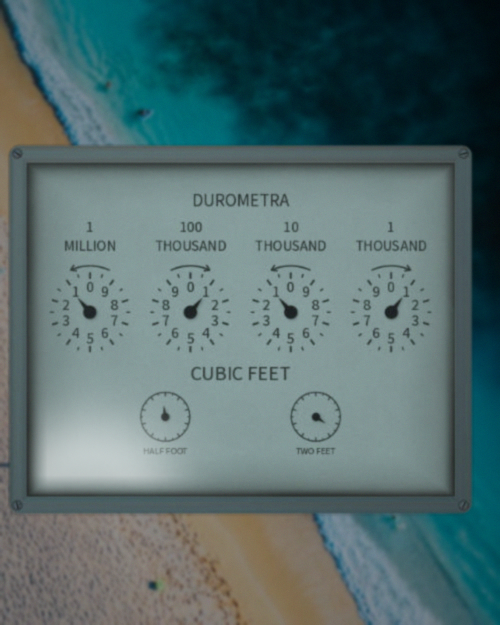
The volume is 111100
